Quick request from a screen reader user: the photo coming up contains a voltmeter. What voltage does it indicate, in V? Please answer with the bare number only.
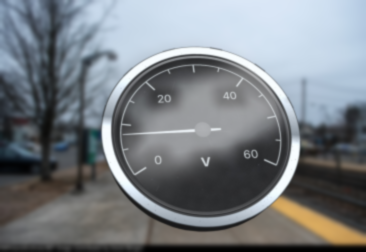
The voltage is 7.5
